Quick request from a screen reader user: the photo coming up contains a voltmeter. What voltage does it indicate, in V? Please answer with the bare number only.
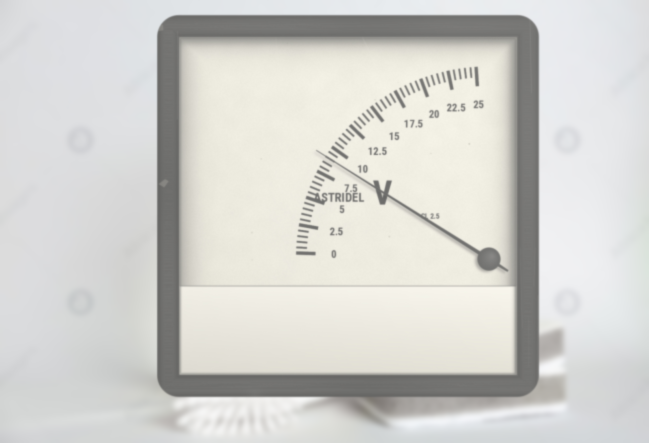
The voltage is 9
